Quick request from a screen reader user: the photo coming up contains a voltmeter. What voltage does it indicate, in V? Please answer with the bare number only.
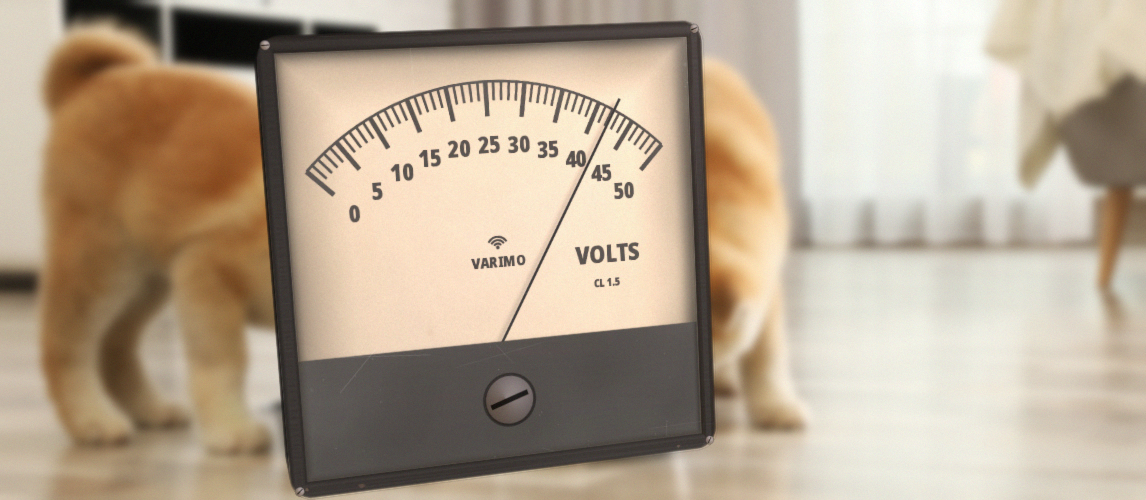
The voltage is 42
